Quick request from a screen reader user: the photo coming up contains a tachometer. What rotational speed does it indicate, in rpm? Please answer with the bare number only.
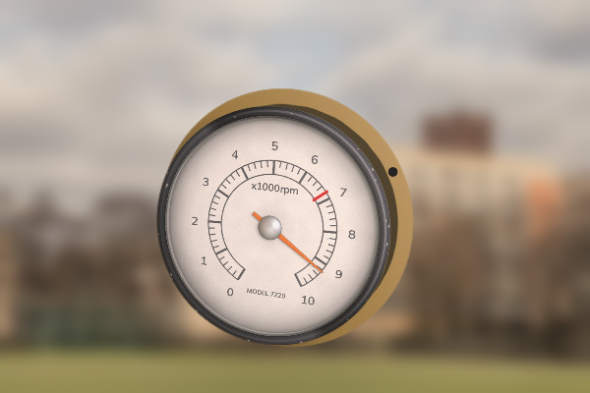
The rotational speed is 9200
